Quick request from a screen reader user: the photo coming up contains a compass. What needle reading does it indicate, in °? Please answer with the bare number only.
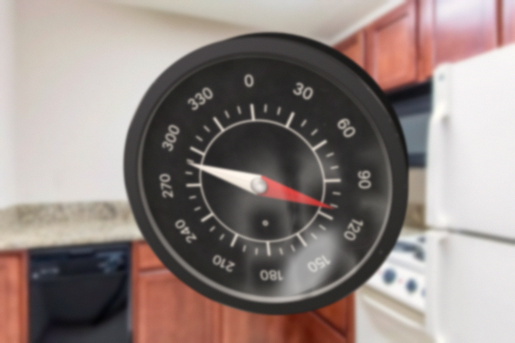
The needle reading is 110
